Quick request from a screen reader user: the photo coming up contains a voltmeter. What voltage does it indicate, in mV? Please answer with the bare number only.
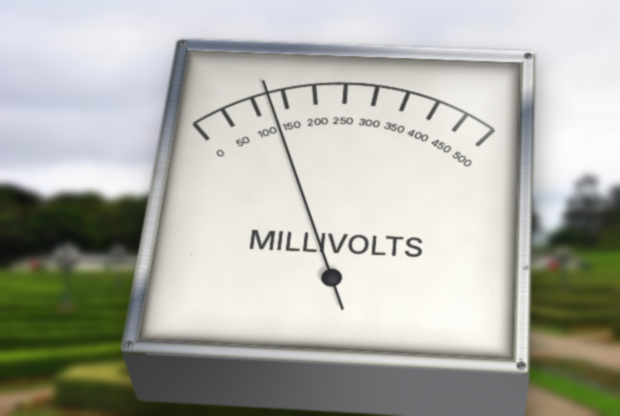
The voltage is 125
